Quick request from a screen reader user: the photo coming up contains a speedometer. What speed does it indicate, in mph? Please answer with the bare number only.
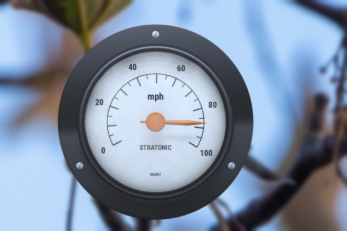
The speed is 87.5
